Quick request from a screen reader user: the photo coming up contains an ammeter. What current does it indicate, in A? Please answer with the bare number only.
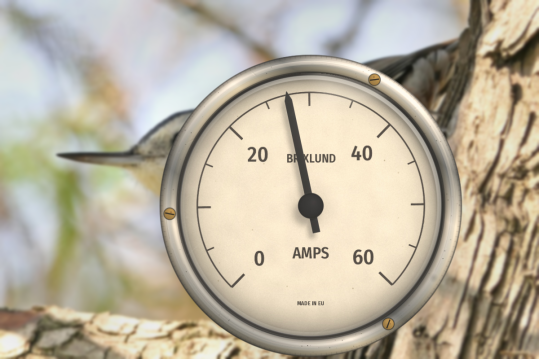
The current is 27.5
